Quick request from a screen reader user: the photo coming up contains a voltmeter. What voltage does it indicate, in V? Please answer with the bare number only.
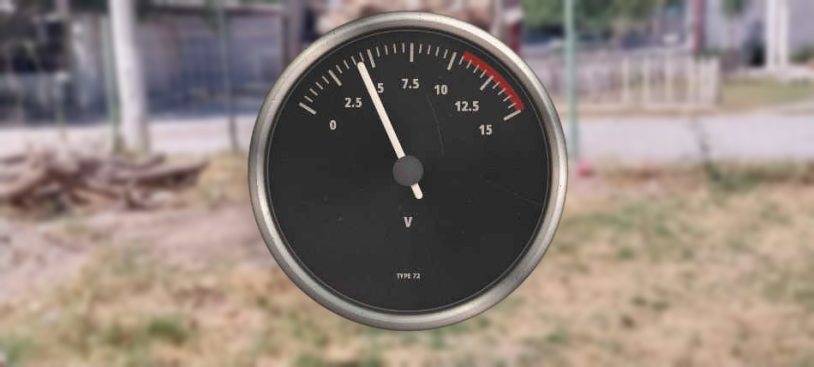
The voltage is 4.25
